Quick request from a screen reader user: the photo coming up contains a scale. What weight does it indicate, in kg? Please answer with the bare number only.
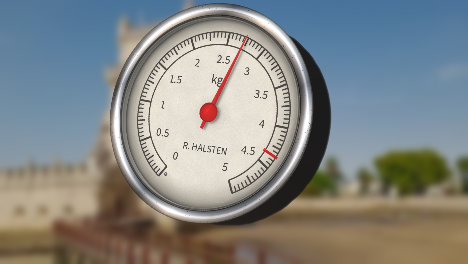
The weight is 2.75
